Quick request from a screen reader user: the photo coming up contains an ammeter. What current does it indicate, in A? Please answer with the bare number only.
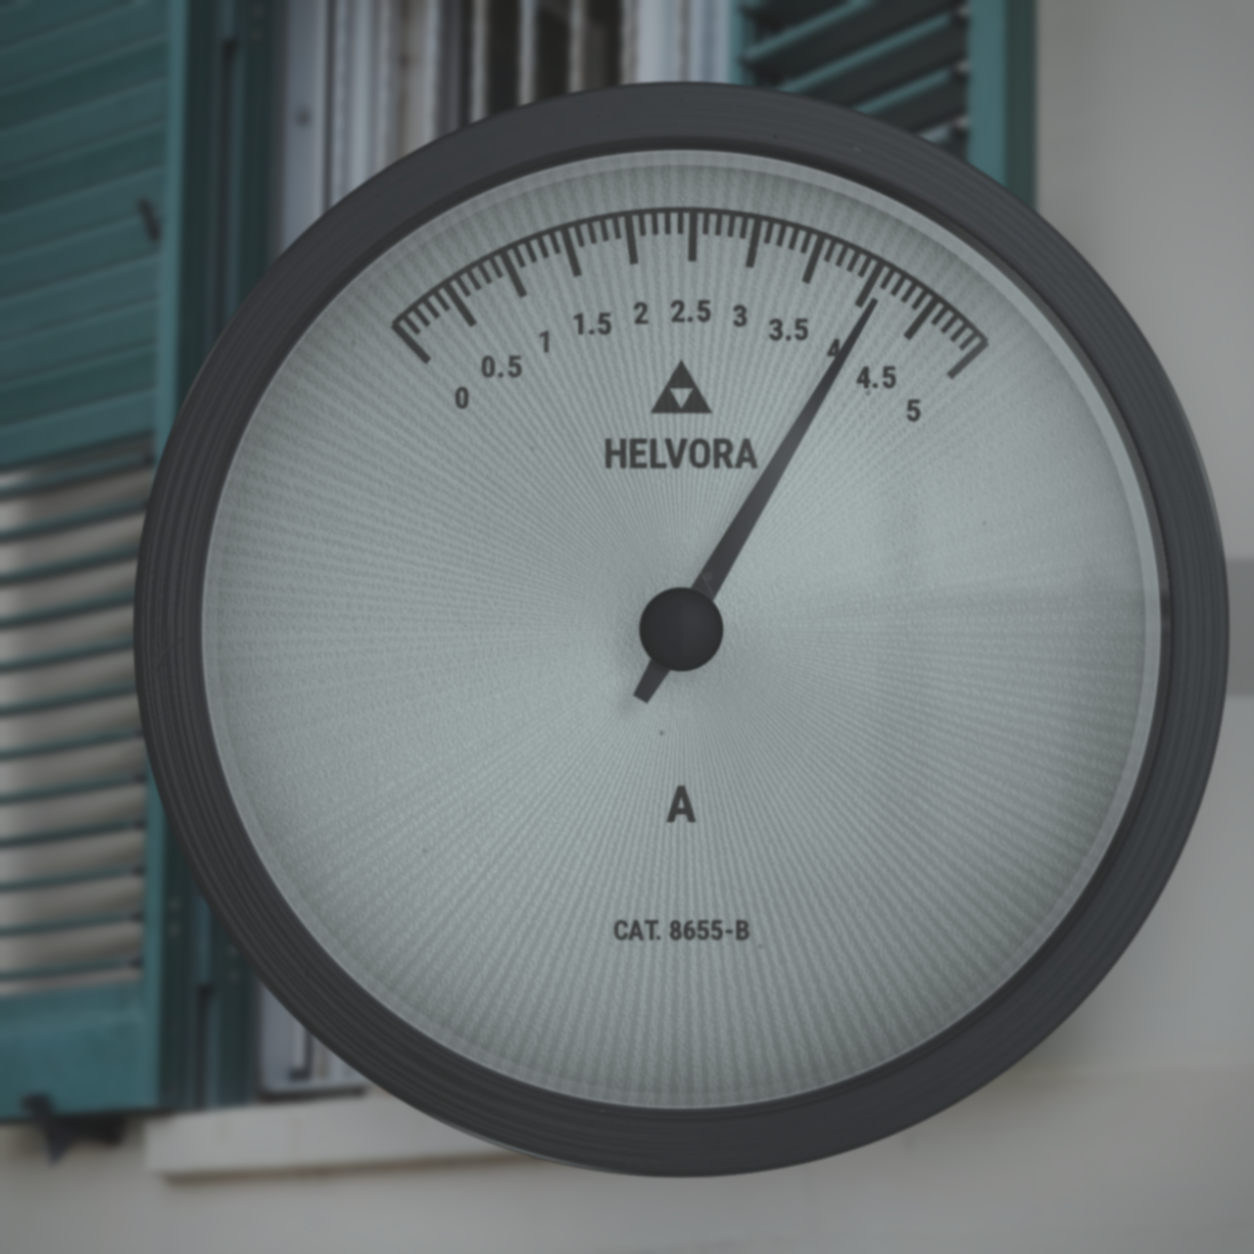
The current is 4.1
